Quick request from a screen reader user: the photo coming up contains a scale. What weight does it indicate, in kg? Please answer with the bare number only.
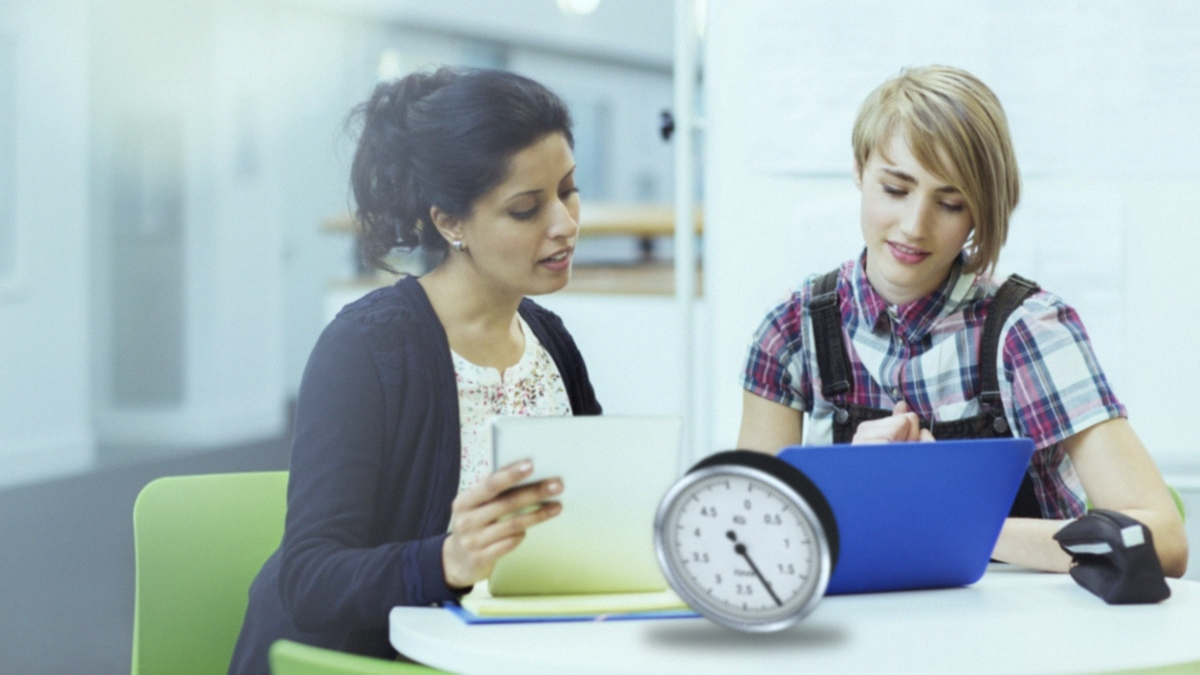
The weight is 2
